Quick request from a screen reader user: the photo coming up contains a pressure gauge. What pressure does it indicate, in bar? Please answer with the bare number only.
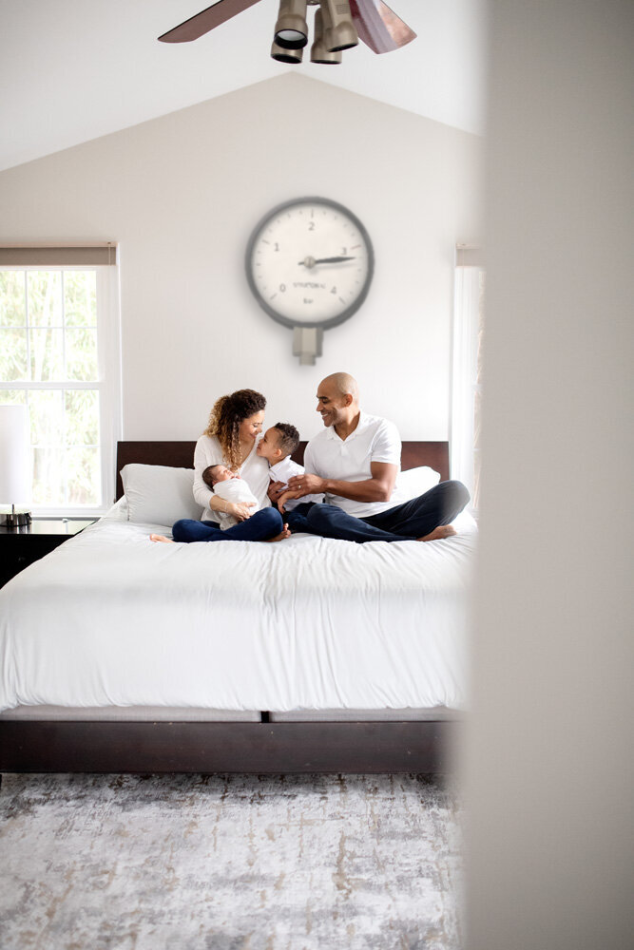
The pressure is 3.2
